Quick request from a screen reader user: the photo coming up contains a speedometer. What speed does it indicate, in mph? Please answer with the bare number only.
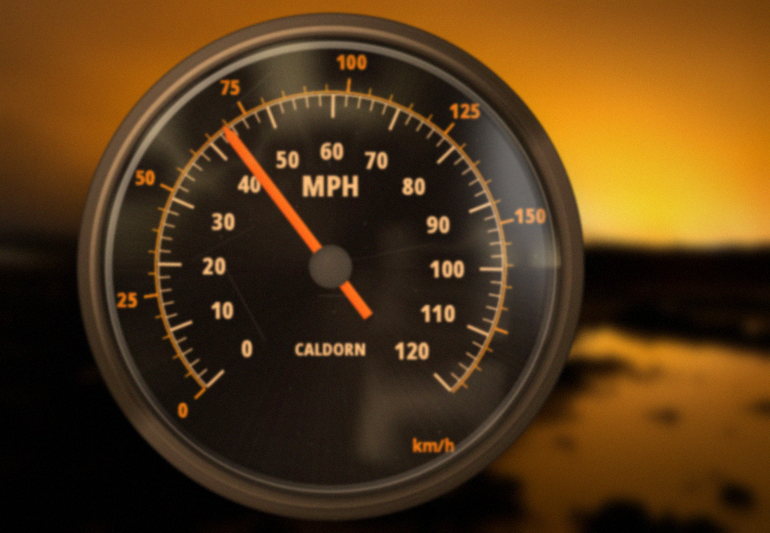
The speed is 43
